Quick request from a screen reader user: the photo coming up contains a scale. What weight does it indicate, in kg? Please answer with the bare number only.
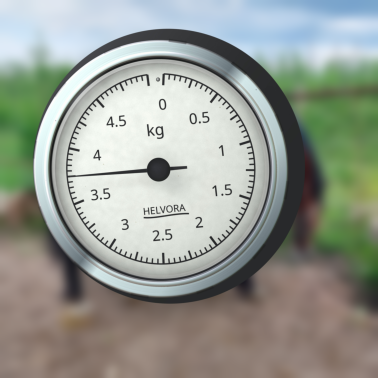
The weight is 3.75
